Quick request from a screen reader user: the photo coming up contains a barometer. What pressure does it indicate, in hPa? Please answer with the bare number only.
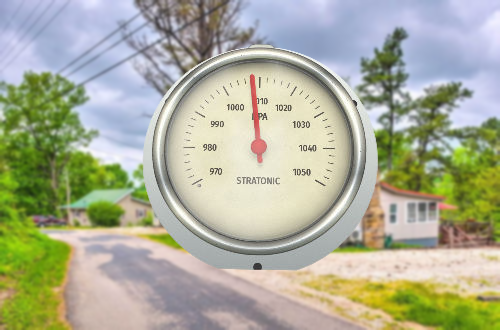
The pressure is 1008
